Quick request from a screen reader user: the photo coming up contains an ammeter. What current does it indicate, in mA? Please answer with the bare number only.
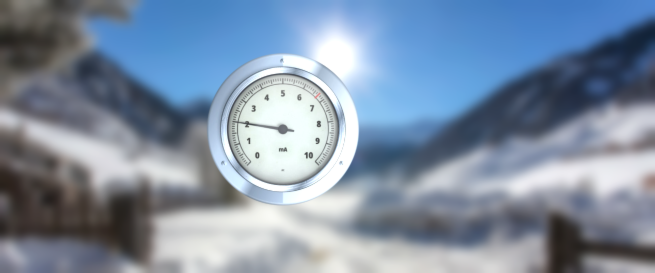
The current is 2
